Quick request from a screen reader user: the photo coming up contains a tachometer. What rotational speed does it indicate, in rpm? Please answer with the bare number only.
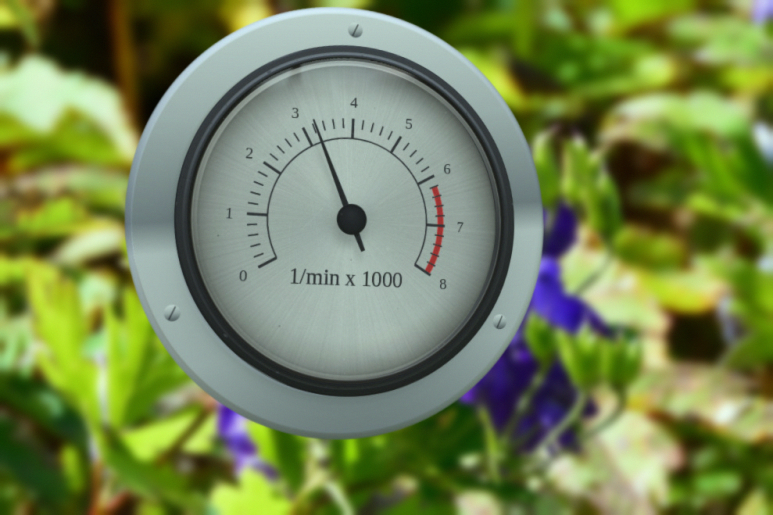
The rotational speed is 3200
